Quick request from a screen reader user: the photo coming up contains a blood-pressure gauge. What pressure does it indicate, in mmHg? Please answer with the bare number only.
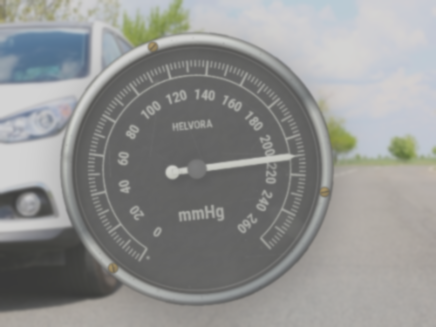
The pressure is 210
